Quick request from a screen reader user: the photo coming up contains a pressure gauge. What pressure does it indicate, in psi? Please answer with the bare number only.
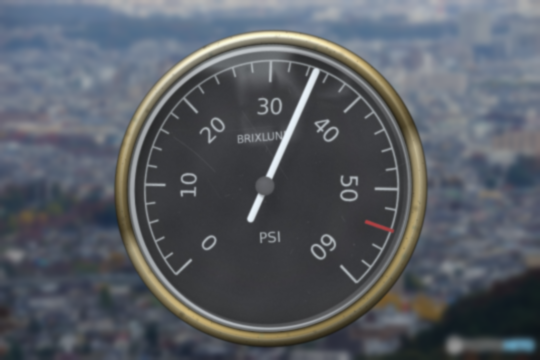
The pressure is 35
